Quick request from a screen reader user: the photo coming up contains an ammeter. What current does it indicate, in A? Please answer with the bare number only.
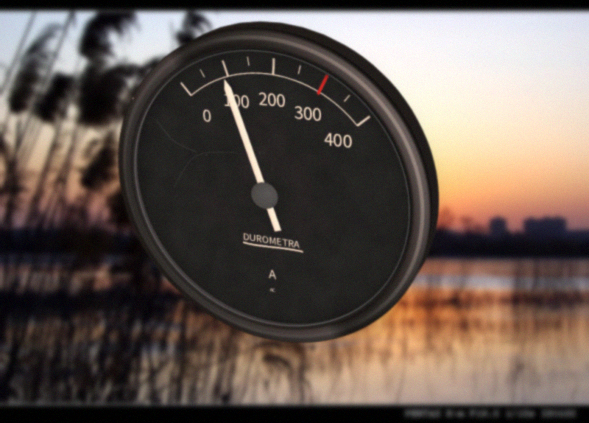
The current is 100
